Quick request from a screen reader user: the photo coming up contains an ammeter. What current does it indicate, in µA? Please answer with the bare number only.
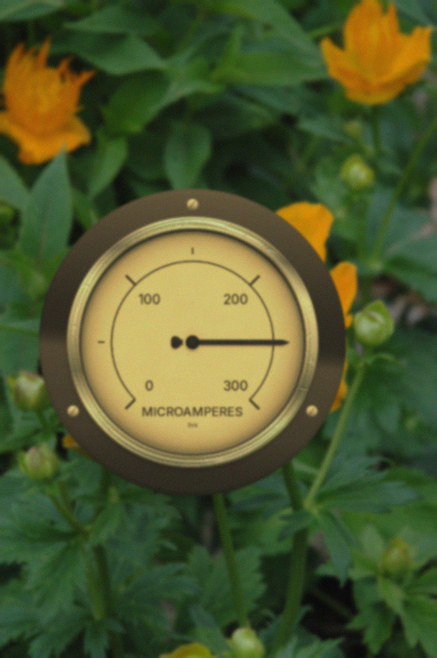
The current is 250
